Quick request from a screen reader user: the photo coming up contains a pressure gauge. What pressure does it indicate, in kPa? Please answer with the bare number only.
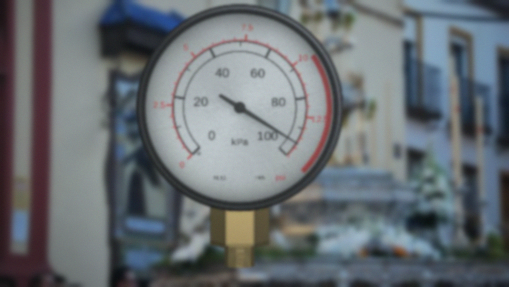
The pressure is 95
